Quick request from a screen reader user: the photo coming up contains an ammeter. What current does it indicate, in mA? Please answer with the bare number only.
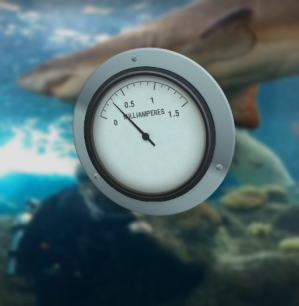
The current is 0.3
